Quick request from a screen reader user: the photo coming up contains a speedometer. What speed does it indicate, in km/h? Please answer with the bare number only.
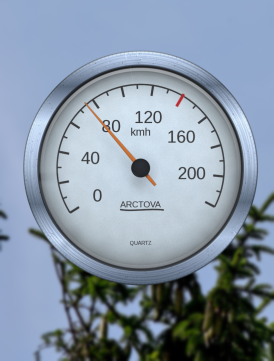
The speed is 75
